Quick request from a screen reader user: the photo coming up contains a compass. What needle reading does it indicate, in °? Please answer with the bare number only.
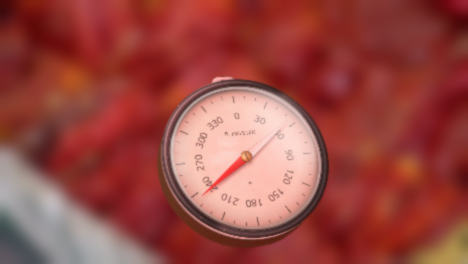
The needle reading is 235
